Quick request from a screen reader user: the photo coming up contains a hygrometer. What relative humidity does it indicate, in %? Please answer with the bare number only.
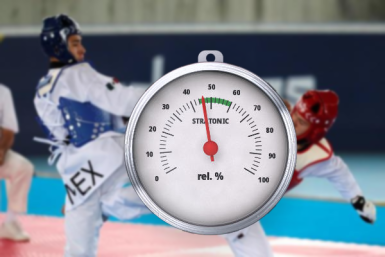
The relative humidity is 46
